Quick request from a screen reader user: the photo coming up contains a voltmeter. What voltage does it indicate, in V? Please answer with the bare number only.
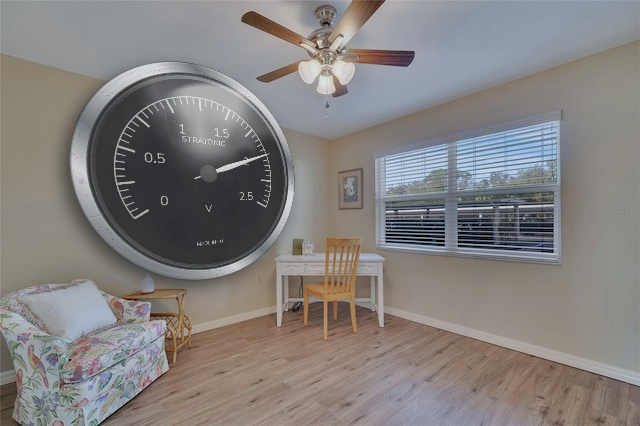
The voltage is 2
